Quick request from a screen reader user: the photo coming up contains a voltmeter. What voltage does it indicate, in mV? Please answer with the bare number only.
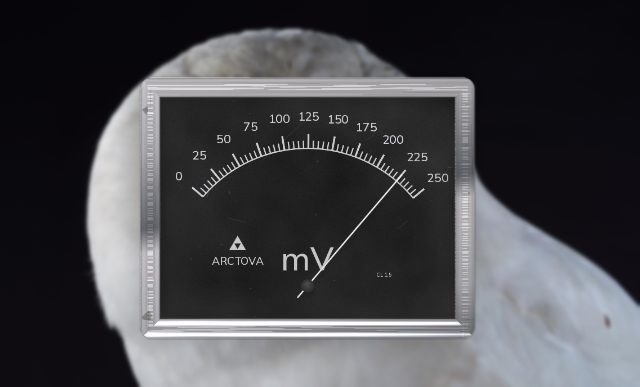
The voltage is 225
